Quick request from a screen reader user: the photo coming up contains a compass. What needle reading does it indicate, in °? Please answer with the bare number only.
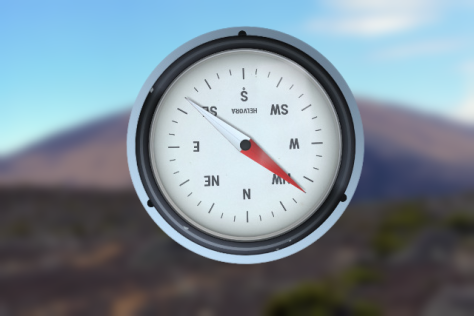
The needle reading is 310
